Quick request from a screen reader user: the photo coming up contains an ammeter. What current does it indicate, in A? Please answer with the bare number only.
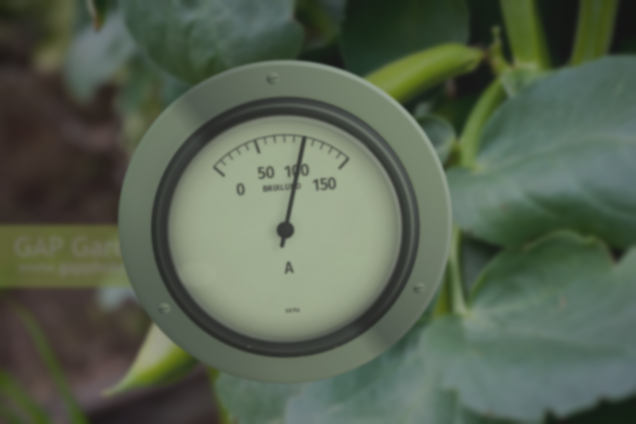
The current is 100
